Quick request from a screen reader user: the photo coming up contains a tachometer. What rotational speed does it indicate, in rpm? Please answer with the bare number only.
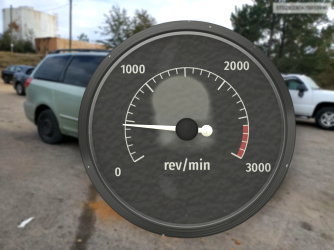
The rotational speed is 450
